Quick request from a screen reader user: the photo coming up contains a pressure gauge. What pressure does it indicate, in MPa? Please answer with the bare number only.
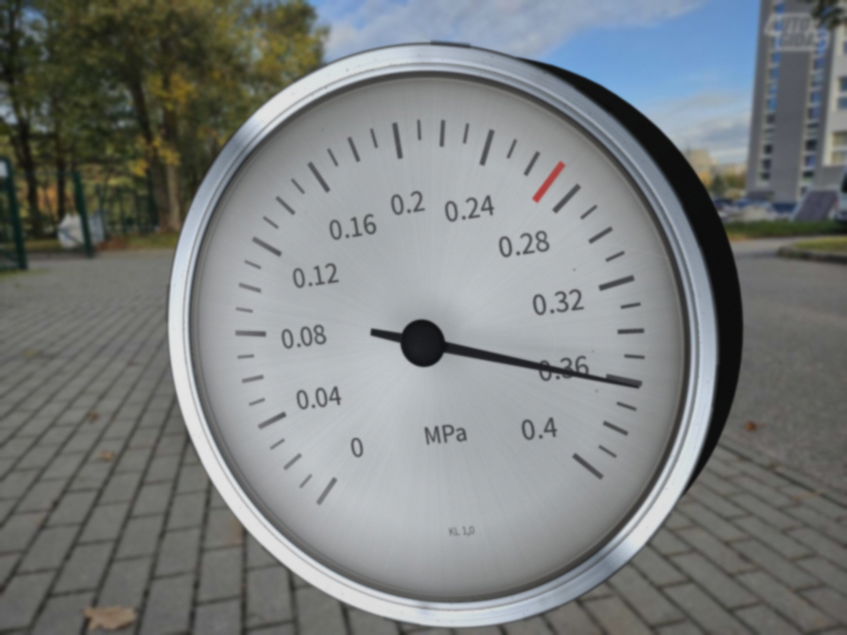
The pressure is 0.36
